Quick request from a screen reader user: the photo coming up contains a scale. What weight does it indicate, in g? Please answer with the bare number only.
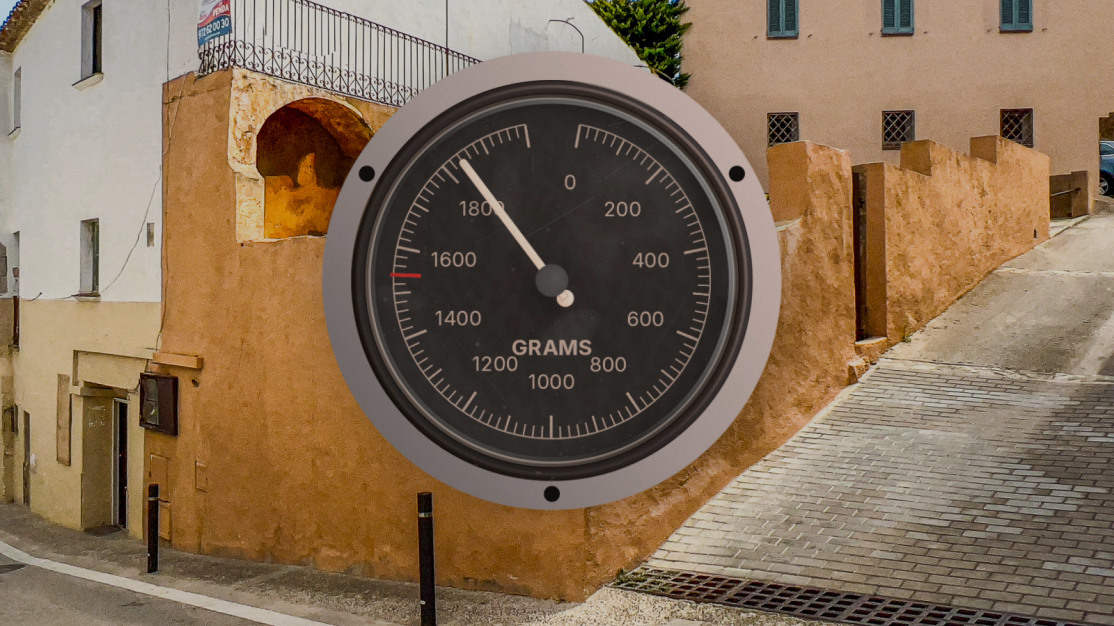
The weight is 1840
